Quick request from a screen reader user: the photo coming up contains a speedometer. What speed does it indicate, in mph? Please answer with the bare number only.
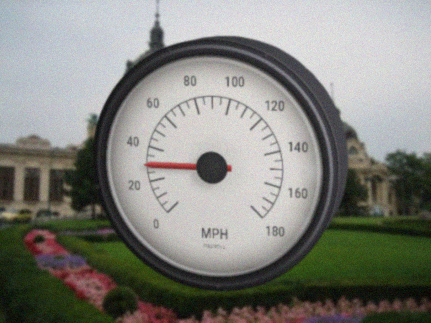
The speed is 30
